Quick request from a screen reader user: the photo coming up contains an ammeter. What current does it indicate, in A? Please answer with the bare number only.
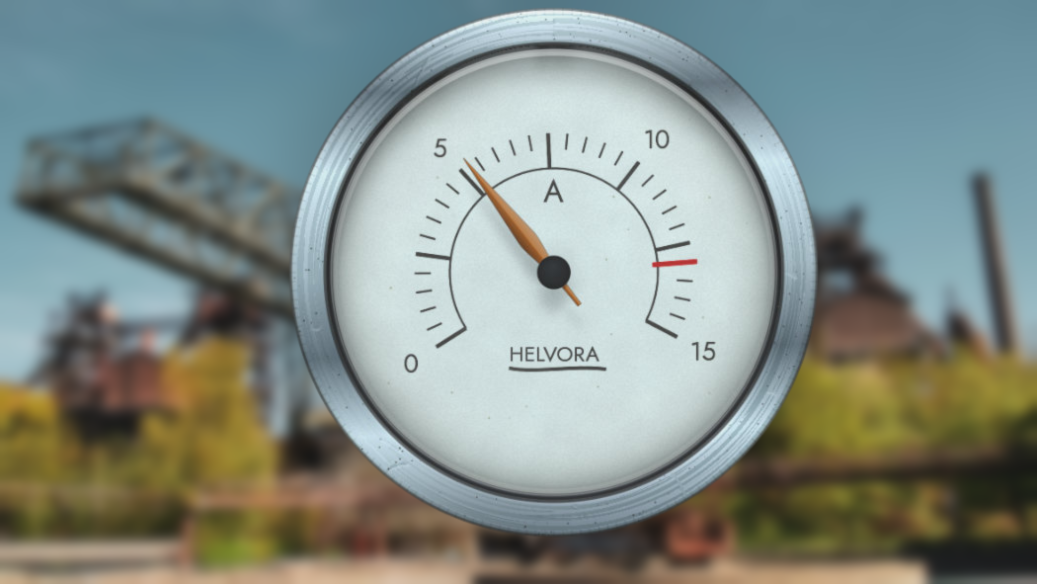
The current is 5.25
